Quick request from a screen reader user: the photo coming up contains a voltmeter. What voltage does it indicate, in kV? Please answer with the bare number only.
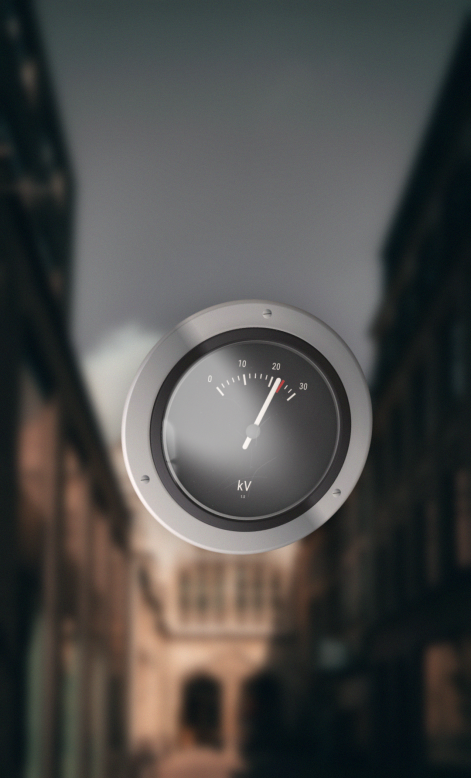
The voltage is 22
